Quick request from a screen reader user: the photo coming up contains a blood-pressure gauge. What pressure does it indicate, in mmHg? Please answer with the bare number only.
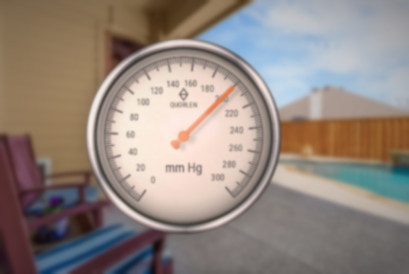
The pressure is 200
